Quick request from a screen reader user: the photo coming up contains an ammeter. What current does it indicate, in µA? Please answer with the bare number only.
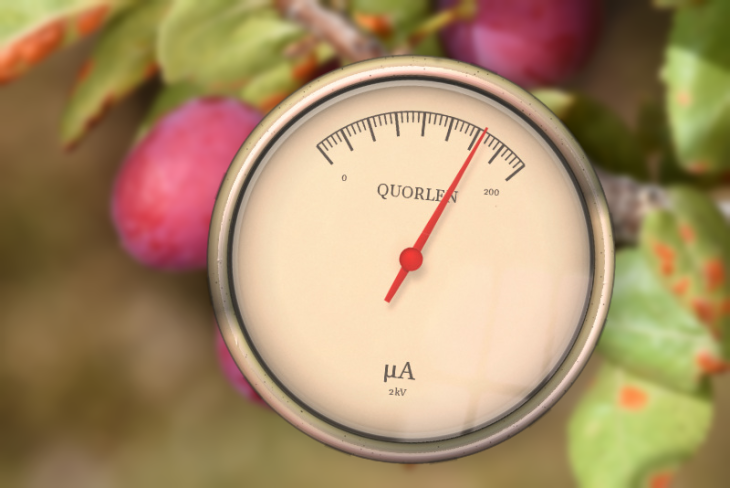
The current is 155
